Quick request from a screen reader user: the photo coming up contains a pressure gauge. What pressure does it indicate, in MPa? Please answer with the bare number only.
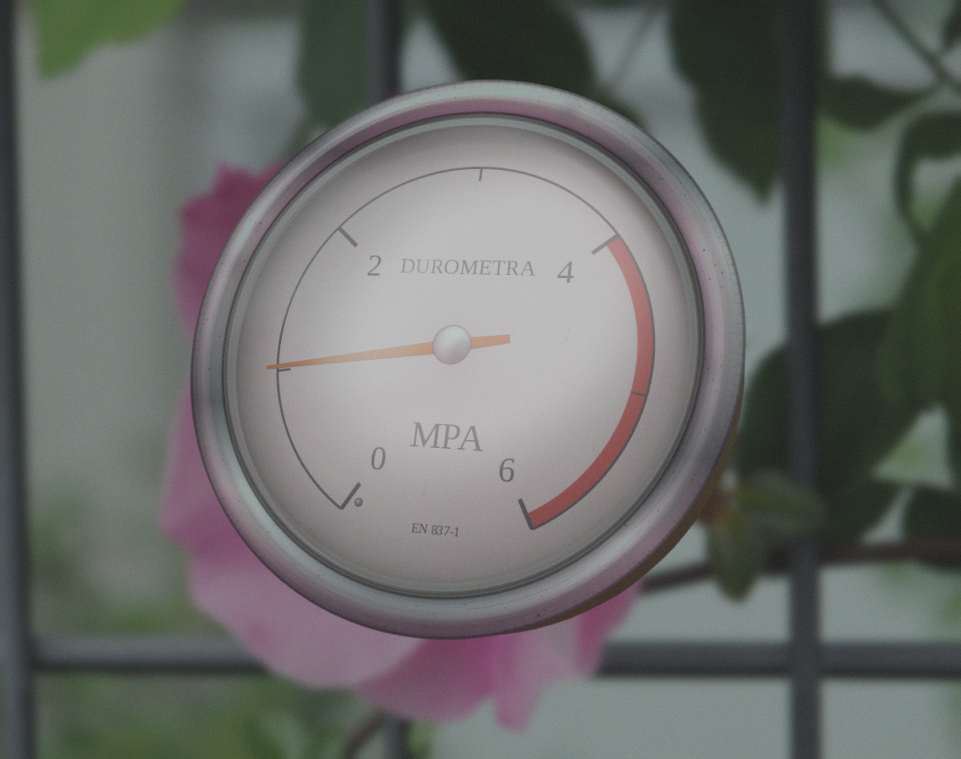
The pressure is 1
